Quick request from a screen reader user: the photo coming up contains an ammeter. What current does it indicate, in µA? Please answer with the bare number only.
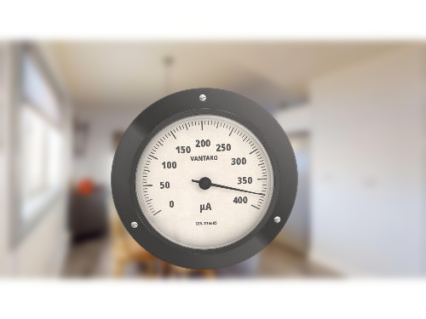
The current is 375
